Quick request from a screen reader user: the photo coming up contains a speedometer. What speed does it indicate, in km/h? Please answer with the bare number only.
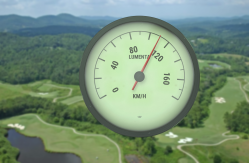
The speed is 110
